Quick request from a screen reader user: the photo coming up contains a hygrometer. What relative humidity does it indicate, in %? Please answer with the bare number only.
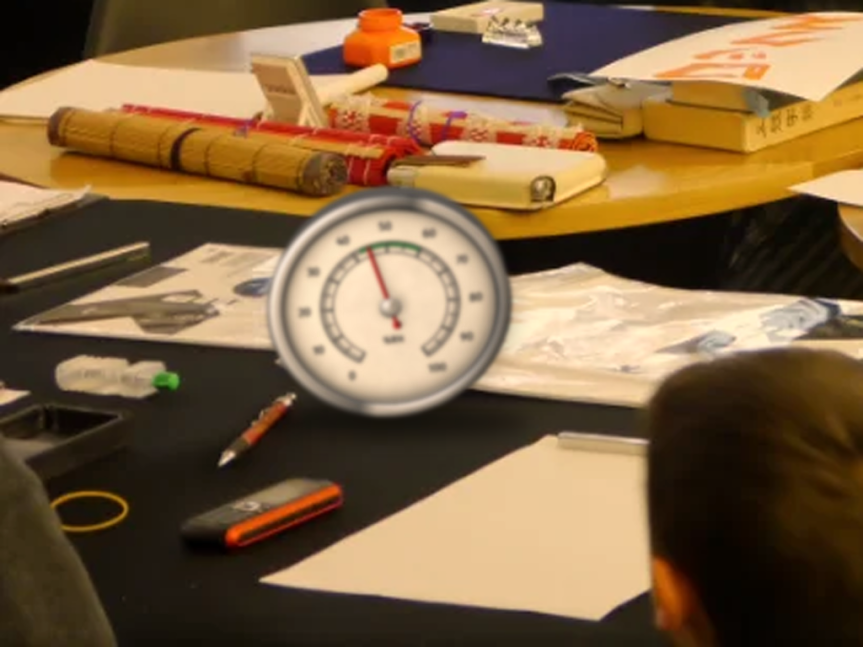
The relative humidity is 45
